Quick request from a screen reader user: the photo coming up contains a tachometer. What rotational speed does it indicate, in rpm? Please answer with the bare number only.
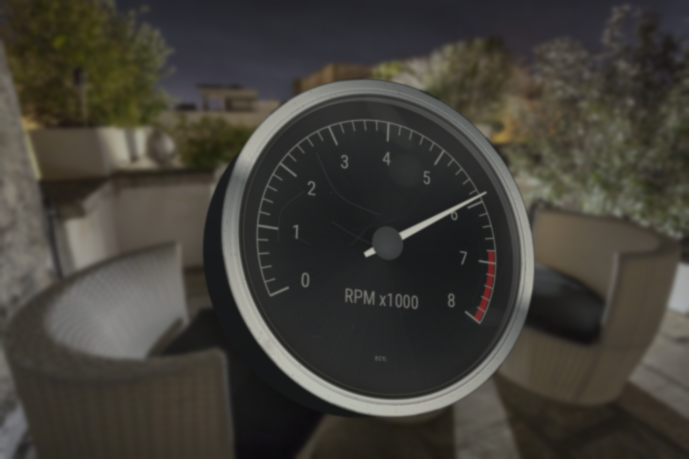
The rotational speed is 5900
